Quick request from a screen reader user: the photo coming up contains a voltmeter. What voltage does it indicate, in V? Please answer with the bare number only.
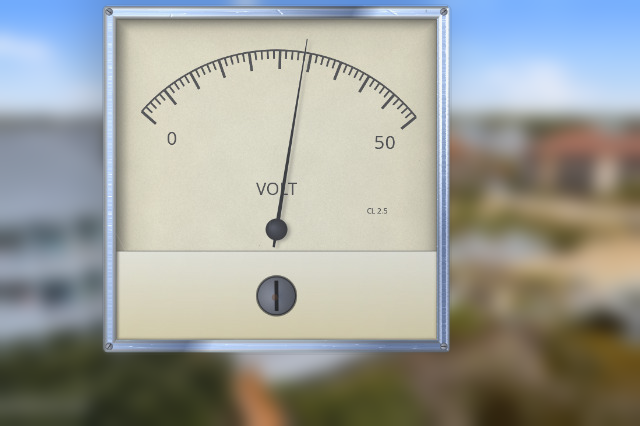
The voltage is 29
